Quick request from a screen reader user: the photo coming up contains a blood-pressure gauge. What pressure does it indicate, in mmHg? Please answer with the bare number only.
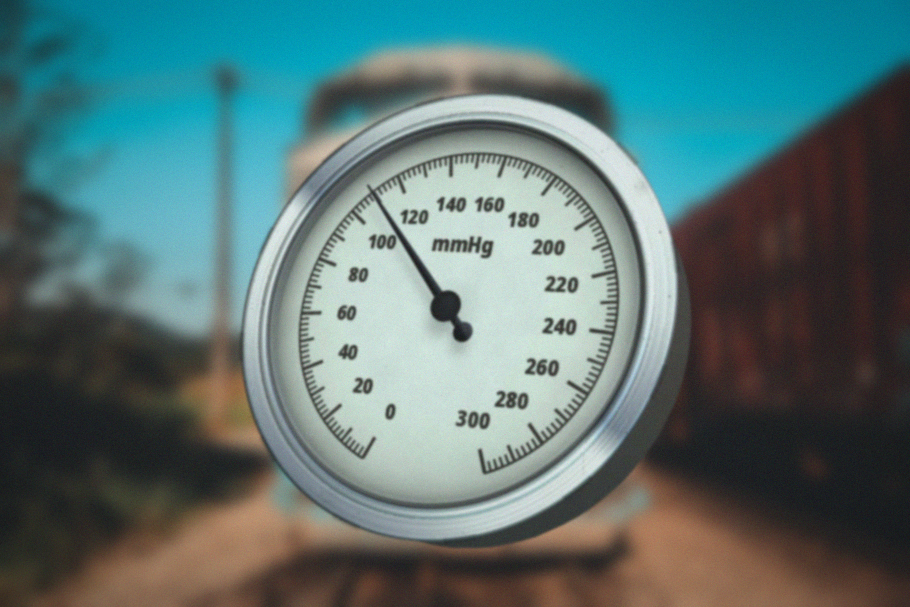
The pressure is 110
